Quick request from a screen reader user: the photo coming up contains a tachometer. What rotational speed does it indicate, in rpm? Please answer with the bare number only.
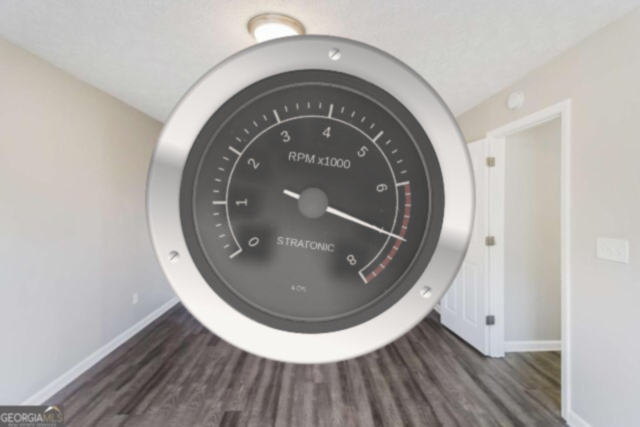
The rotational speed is 7000
